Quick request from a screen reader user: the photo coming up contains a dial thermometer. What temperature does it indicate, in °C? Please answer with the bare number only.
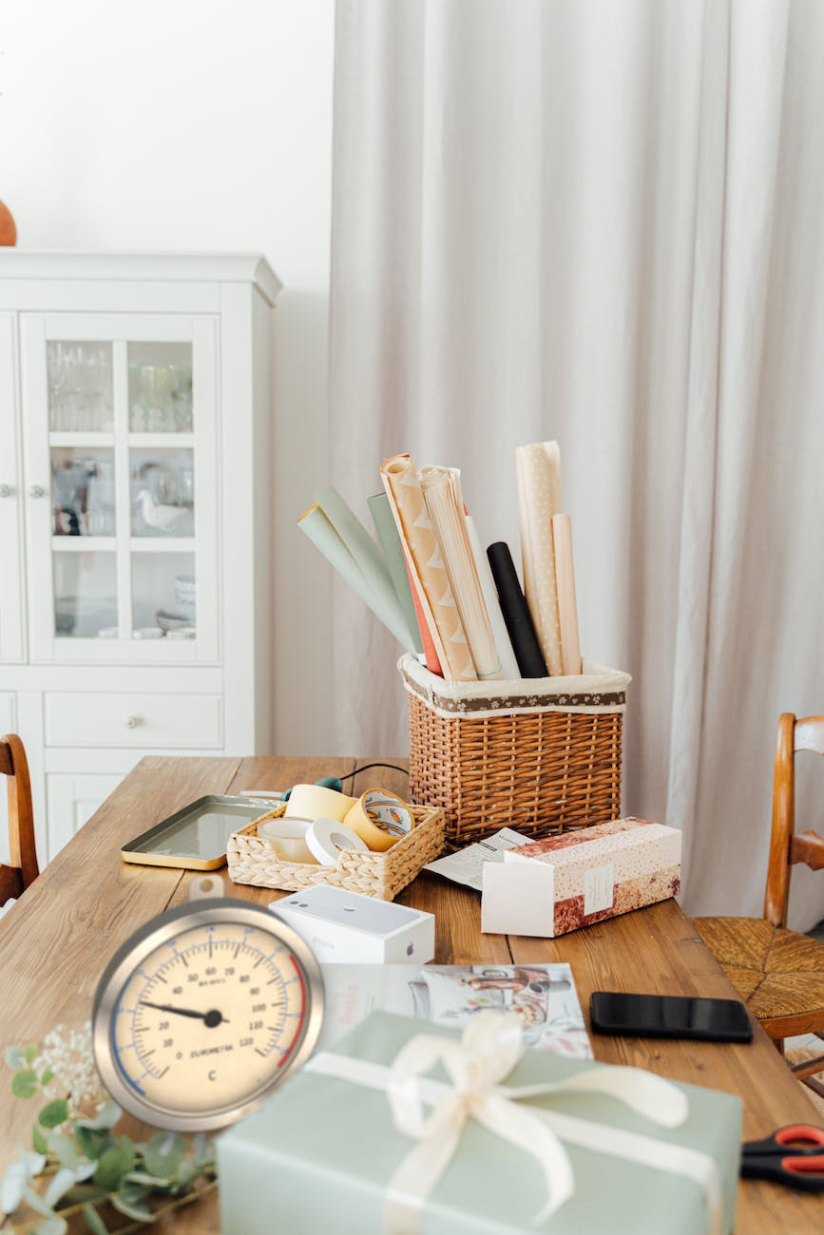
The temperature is 30
